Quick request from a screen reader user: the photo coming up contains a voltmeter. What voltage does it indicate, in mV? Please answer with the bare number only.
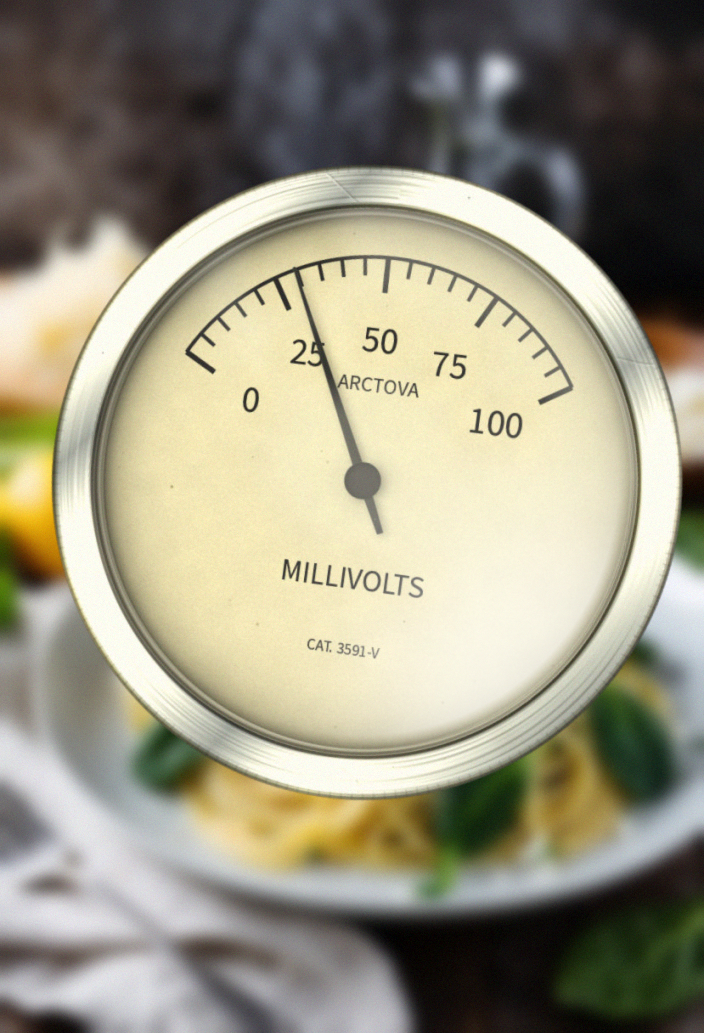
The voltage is 30
